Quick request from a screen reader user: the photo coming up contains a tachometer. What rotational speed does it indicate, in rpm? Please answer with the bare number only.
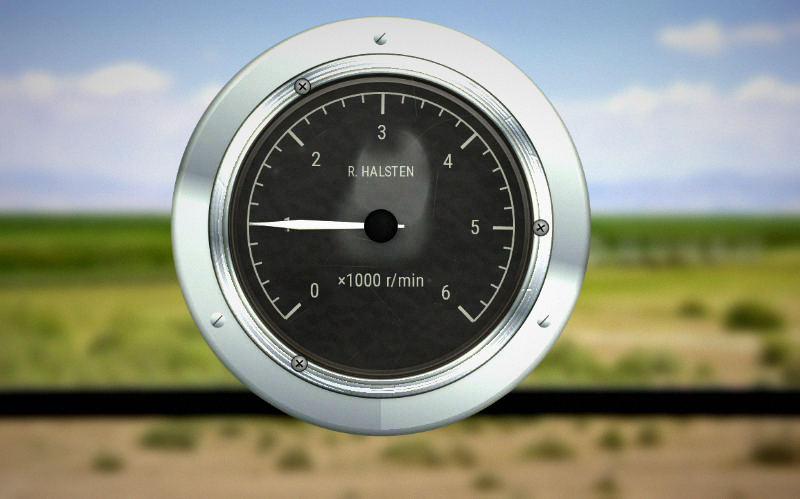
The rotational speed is 1000
